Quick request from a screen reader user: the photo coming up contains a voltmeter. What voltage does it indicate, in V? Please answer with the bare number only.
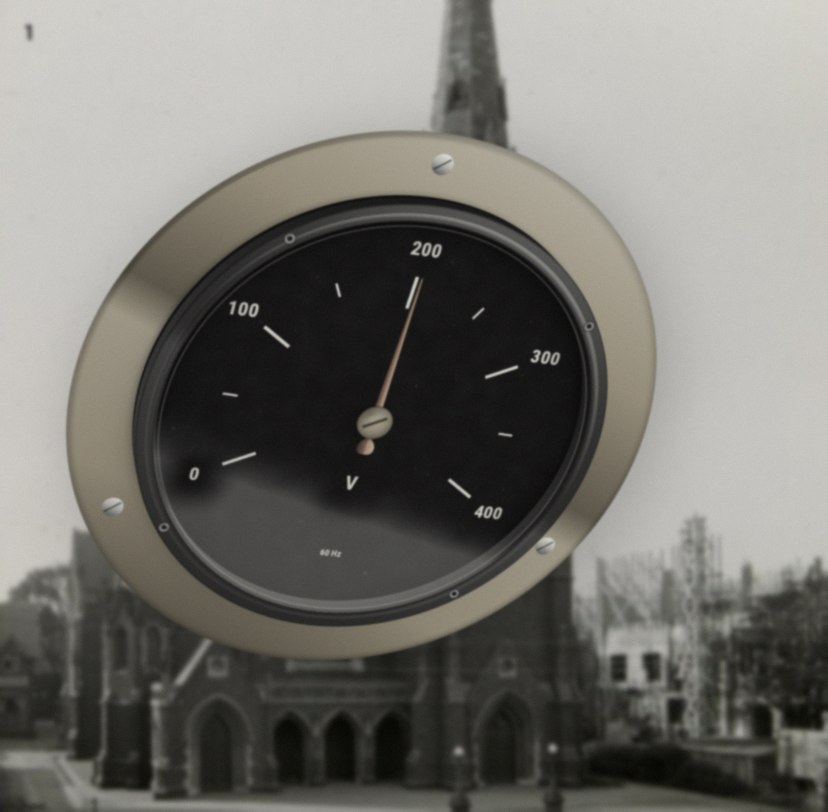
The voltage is 200
